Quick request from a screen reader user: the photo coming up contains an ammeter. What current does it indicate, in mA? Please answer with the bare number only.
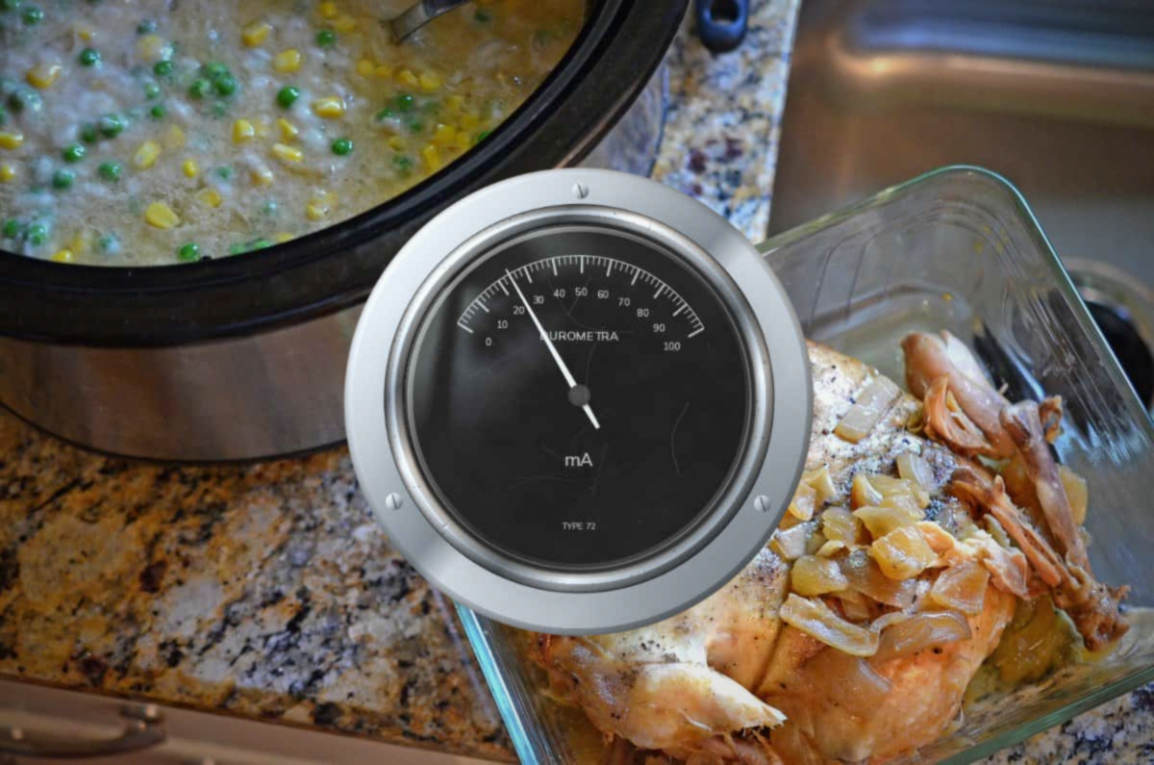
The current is 24
